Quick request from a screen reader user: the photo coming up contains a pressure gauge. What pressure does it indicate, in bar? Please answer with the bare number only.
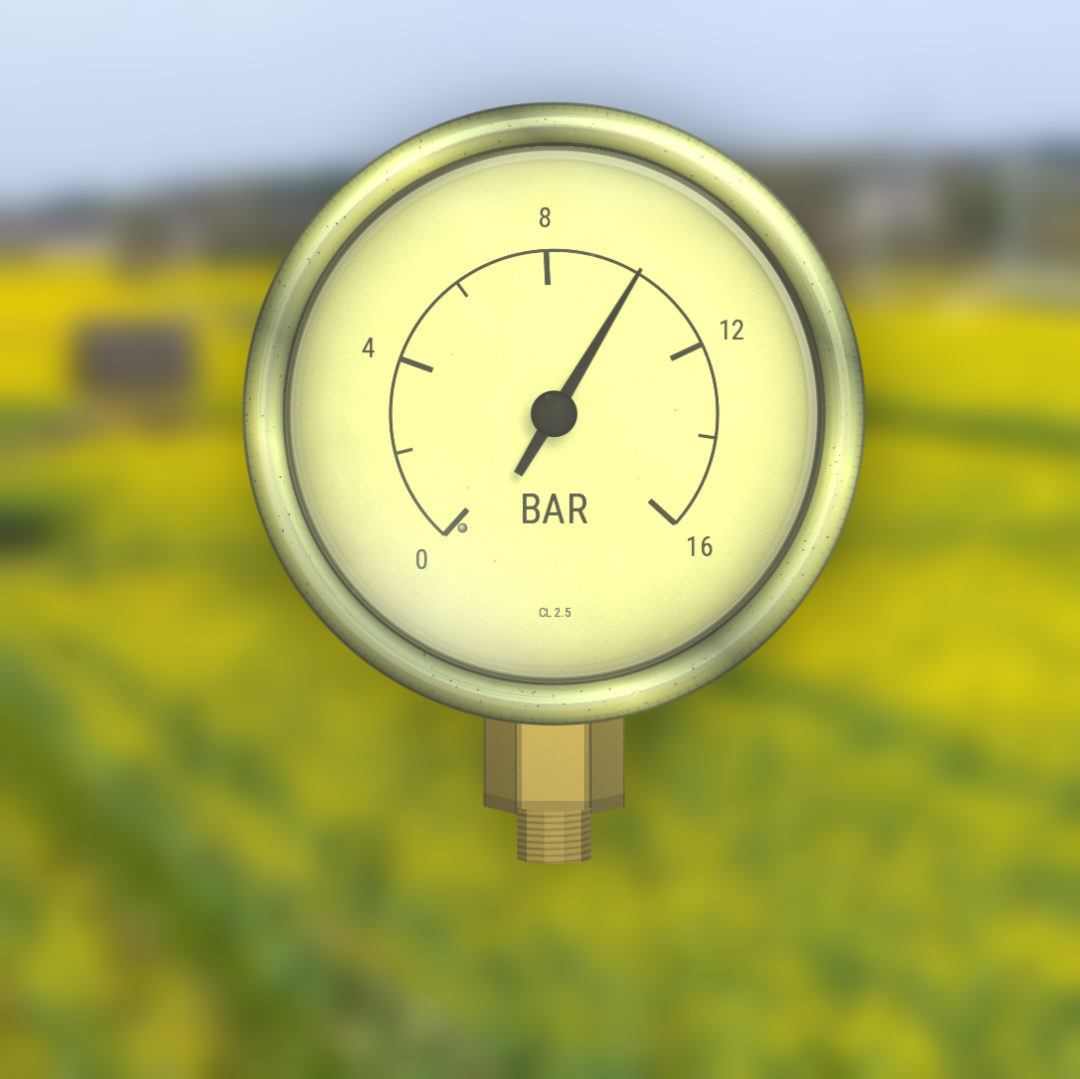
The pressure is 10
